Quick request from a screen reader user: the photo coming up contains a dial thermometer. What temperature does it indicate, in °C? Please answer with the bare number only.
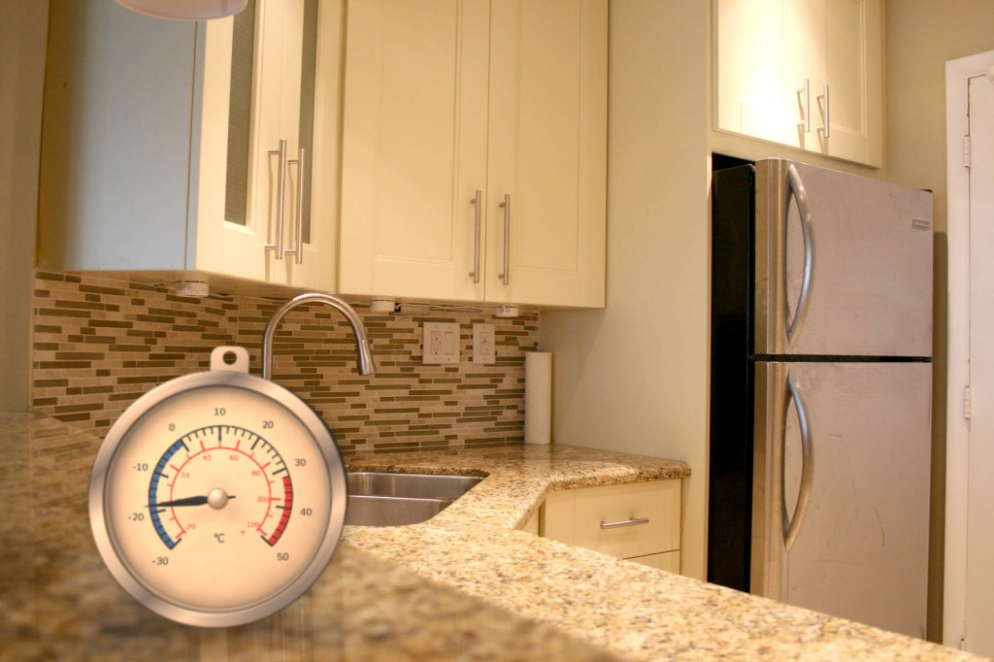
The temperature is -18
